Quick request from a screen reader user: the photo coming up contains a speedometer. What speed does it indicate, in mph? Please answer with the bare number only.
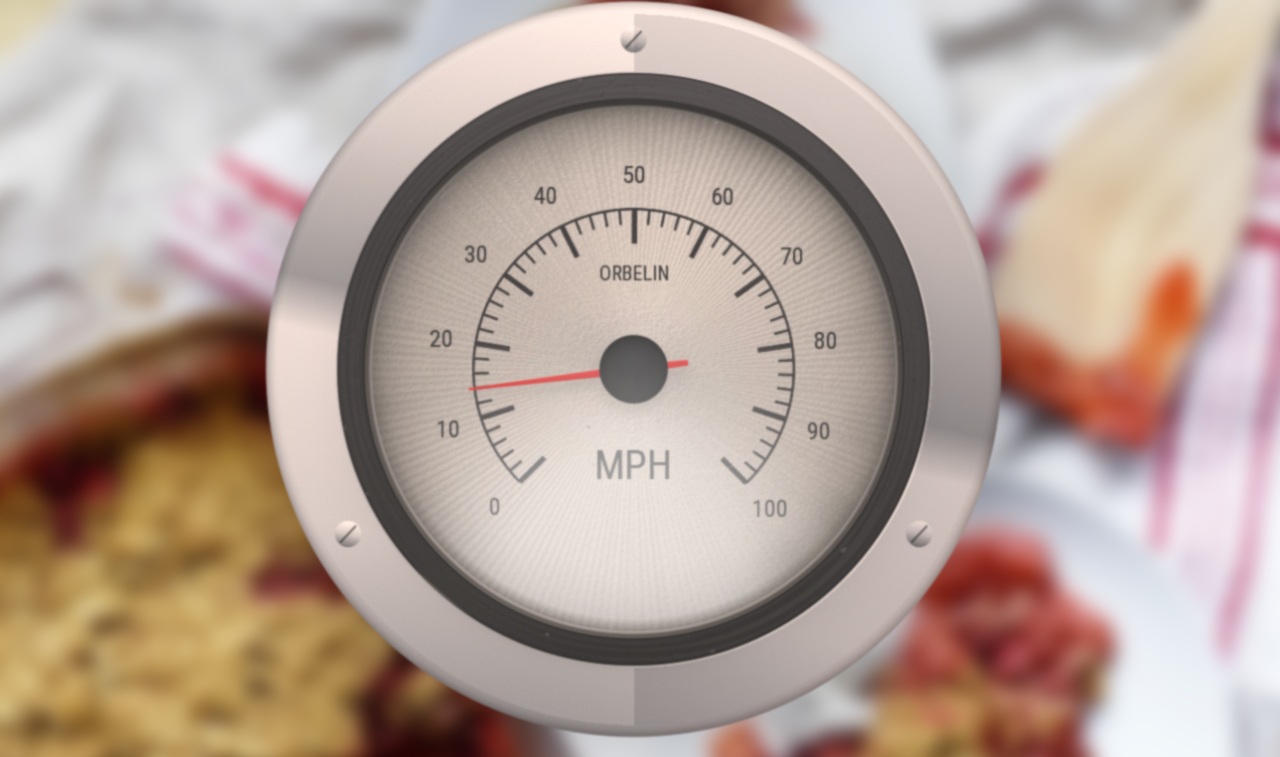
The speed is 14
